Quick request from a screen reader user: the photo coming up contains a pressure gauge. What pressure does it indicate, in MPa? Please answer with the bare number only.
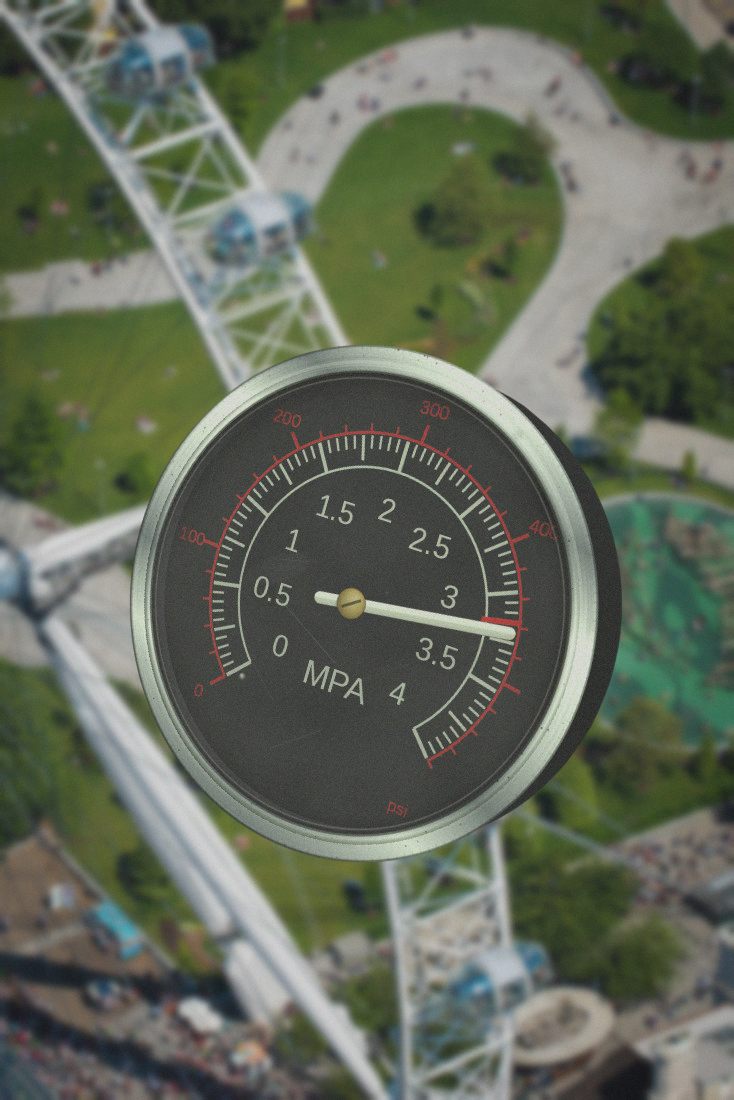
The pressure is 3.2
